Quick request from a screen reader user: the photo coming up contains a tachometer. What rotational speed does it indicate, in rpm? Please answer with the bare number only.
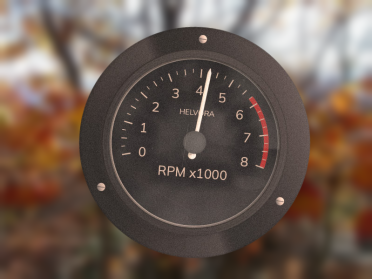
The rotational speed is 4250
